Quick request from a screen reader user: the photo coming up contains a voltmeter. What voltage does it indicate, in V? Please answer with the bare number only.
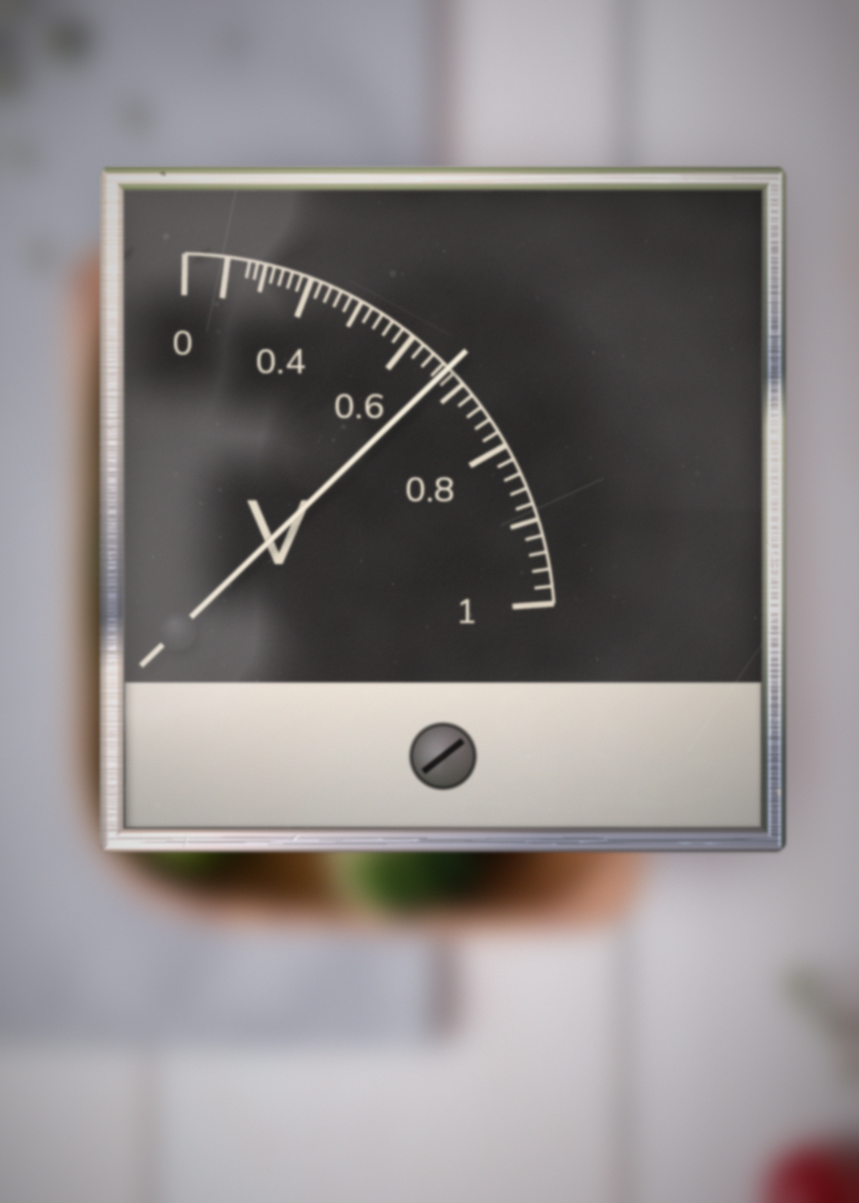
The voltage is 0.67
